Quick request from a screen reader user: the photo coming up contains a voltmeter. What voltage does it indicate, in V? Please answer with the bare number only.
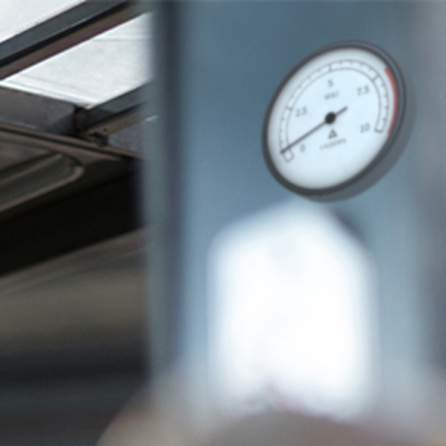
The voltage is 0.5
